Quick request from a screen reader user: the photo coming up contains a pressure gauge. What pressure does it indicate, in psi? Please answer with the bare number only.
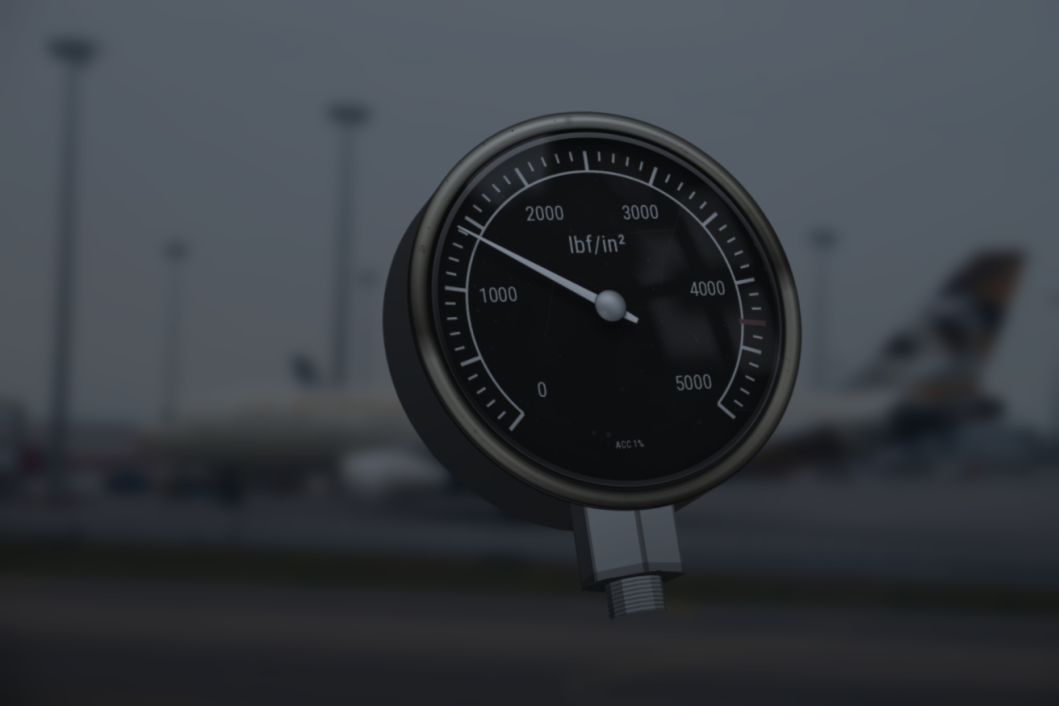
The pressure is 1400
